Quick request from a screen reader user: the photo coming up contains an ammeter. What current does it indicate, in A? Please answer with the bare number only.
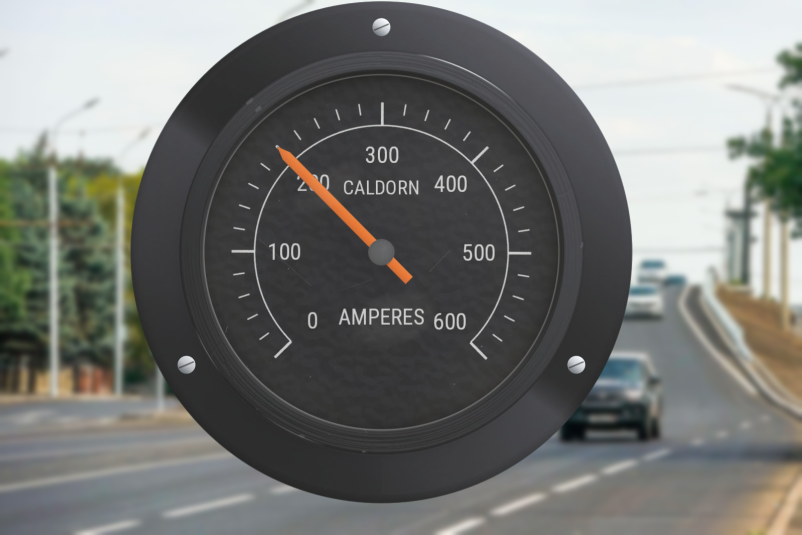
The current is 200
